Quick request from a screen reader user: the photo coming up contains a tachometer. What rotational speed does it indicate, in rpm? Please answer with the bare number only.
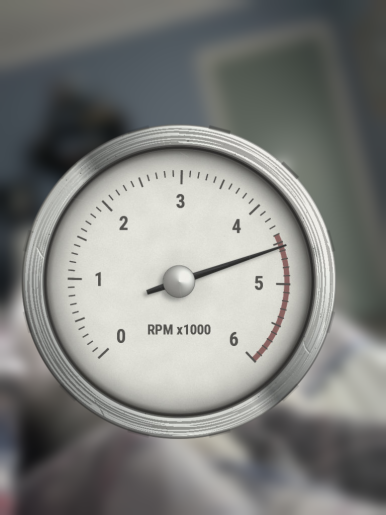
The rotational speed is 4550
